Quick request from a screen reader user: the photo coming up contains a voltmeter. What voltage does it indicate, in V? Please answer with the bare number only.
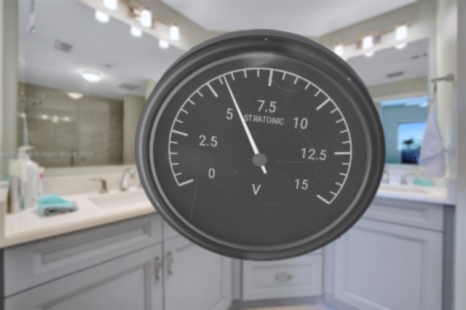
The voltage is 5.75
